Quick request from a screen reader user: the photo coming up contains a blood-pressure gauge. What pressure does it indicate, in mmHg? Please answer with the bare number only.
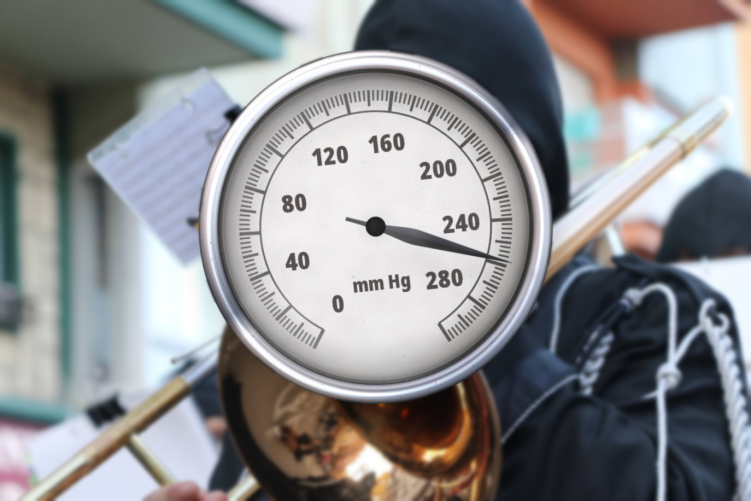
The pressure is 258
